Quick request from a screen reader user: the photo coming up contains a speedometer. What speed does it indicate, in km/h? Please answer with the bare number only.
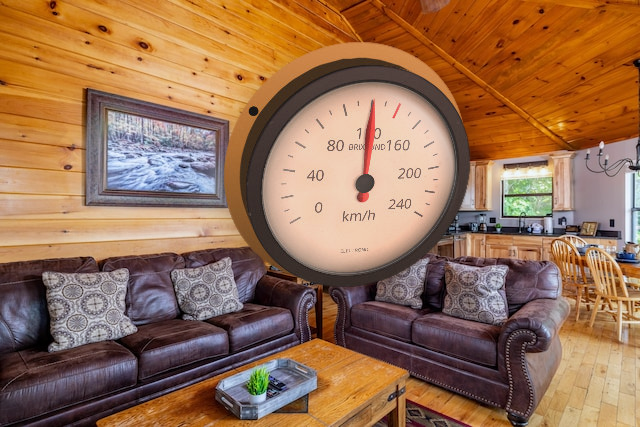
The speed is 120
